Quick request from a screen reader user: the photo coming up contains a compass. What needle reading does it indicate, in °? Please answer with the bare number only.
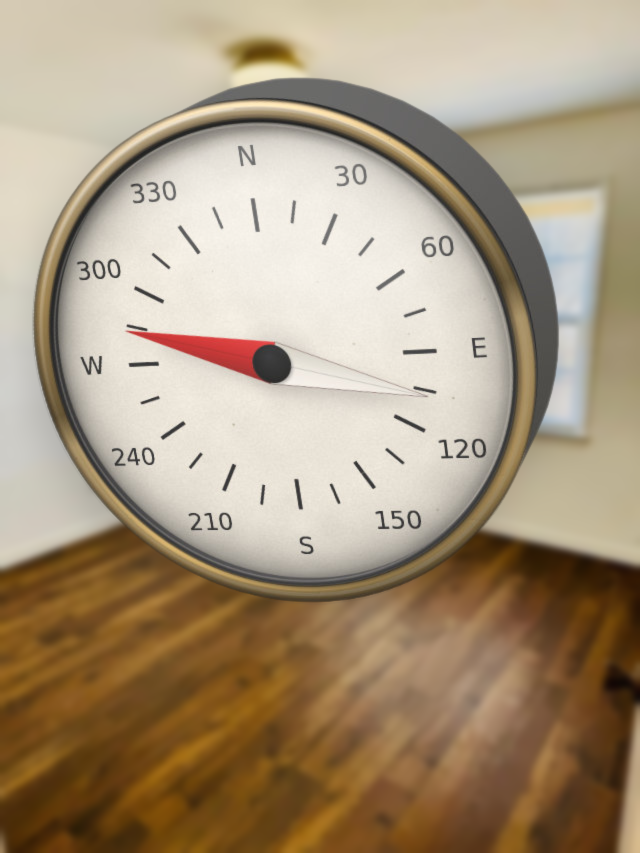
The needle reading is 285
